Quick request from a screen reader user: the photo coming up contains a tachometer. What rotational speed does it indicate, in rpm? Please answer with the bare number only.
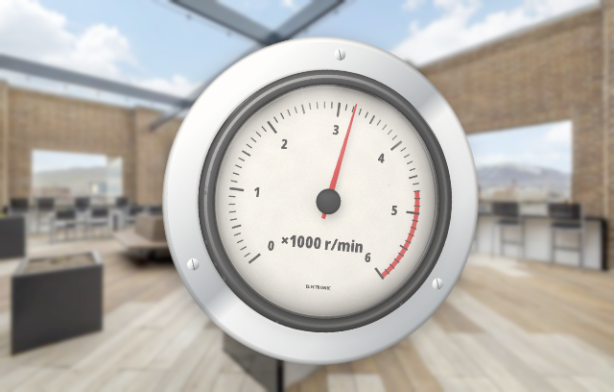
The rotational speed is 3200
